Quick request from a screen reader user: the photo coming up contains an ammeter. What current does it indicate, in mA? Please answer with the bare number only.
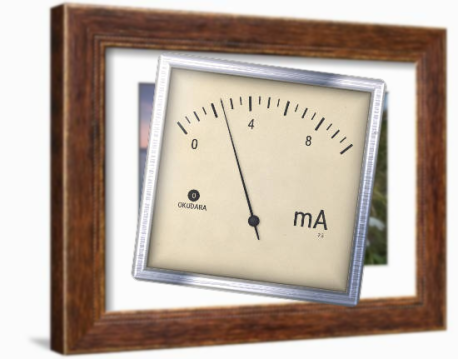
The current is 2.5
